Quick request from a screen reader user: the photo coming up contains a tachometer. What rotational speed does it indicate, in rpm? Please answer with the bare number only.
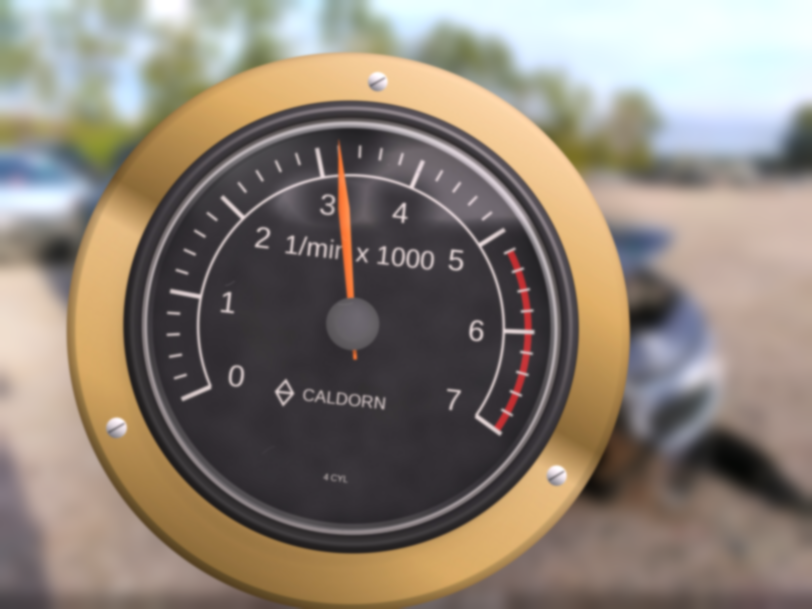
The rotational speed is 3200
